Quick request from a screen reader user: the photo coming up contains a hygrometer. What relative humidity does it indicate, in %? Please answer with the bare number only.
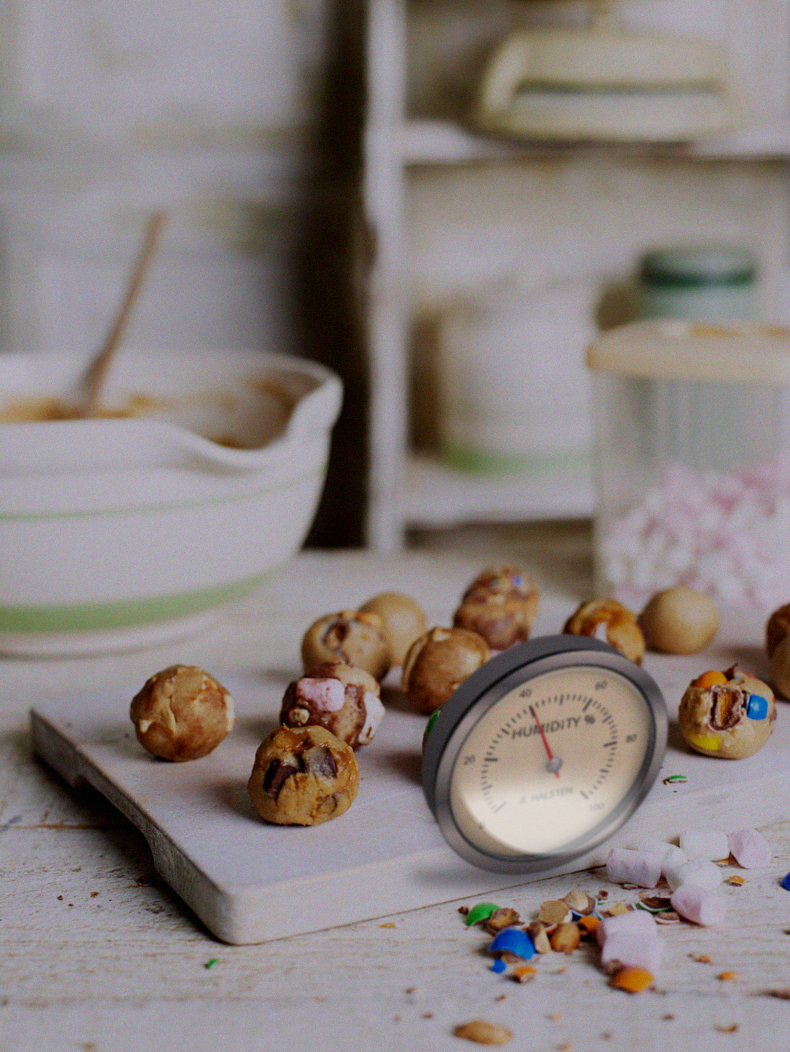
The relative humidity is 40
